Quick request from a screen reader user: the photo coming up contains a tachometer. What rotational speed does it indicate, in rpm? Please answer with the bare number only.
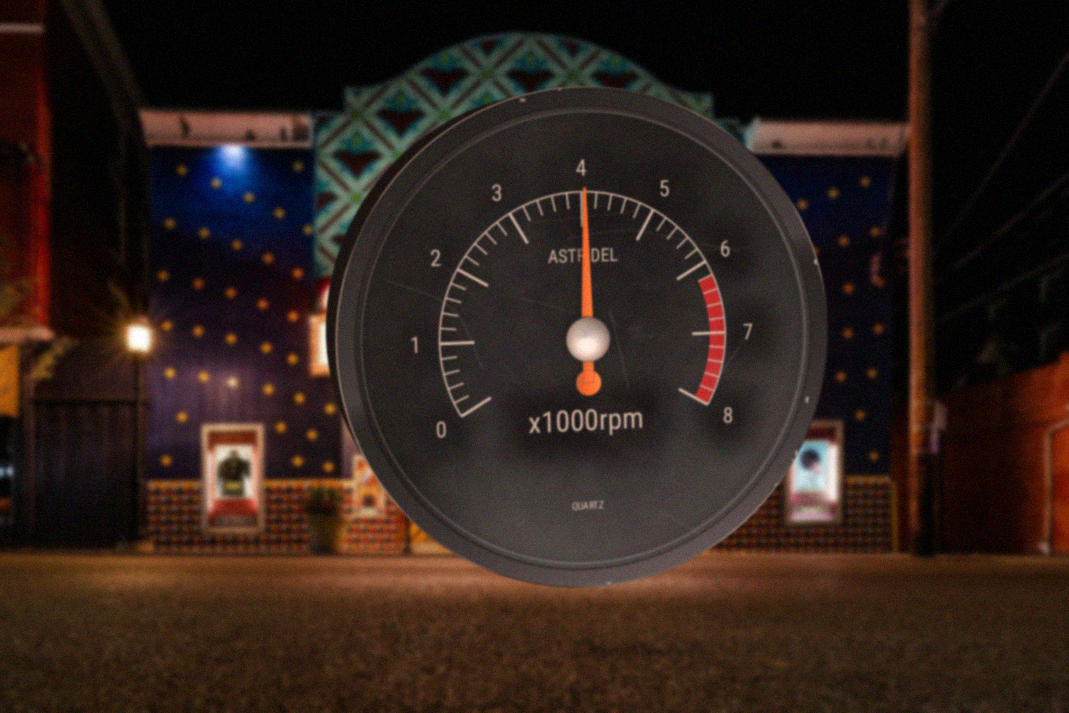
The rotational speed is 4000
